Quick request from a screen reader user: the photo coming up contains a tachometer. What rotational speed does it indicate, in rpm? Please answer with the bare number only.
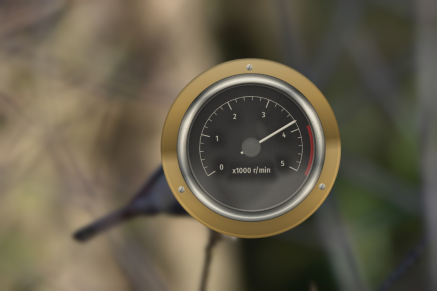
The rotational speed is 3800
